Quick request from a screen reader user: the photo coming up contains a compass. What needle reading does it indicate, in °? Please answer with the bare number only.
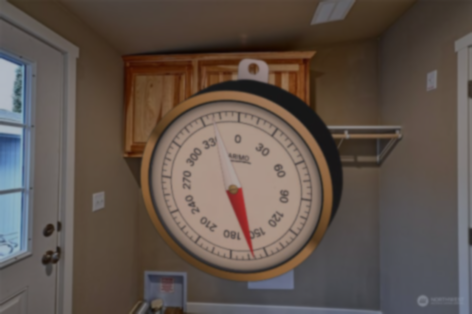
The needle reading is 160
